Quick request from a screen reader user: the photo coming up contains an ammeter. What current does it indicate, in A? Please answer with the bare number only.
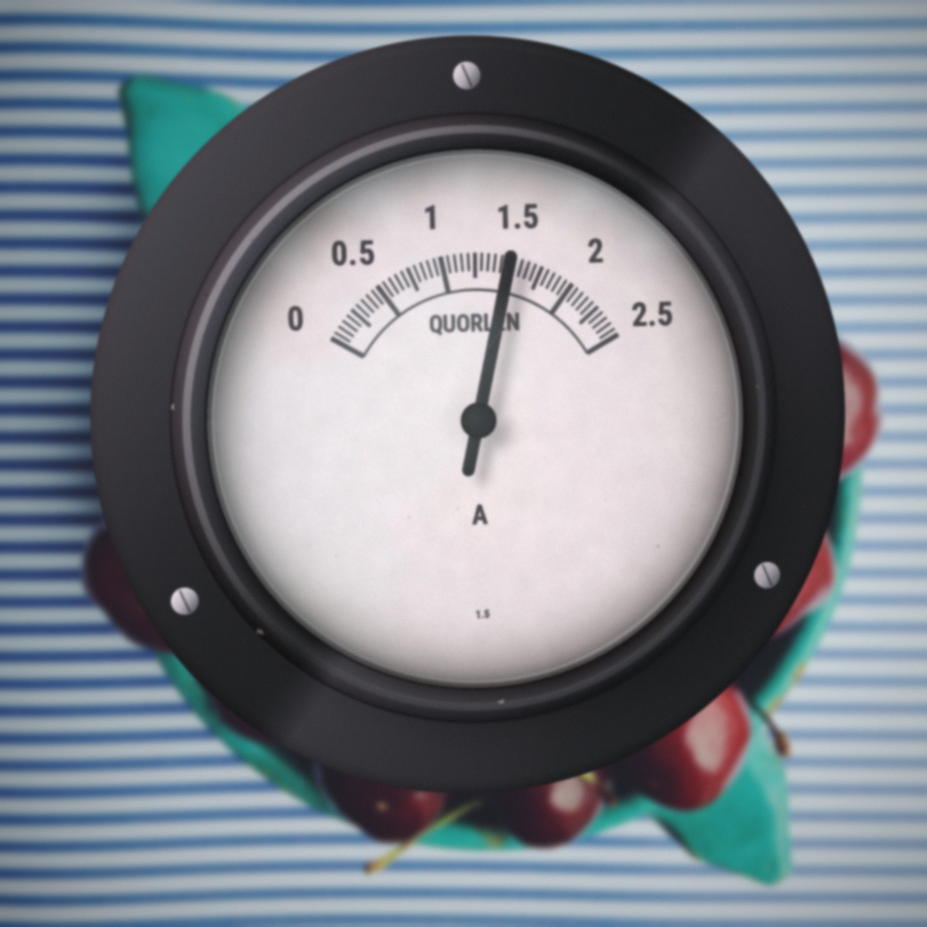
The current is 1.5
